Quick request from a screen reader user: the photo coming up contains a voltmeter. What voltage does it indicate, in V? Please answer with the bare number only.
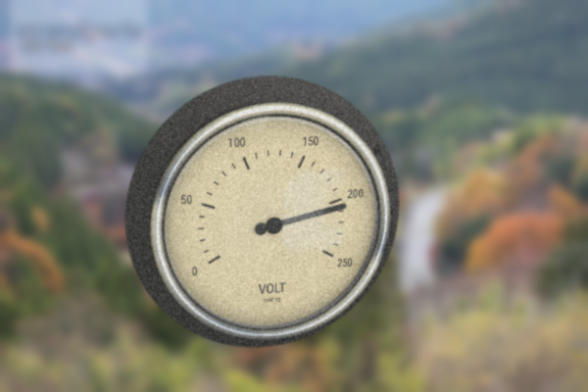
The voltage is 205
